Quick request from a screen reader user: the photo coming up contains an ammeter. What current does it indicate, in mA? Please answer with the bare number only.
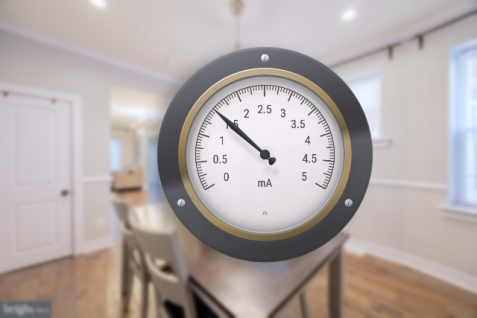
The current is 1.5
